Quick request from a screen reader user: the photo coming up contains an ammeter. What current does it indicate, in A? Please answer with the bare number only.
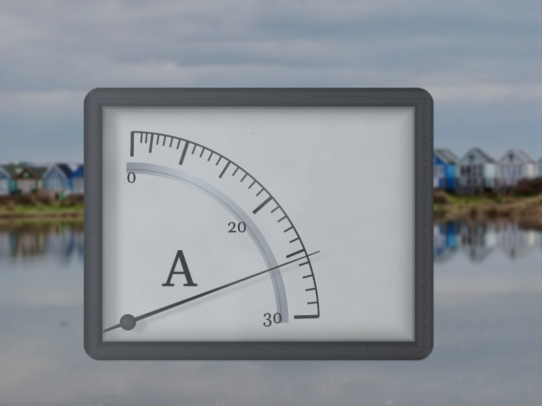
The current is 25.5
